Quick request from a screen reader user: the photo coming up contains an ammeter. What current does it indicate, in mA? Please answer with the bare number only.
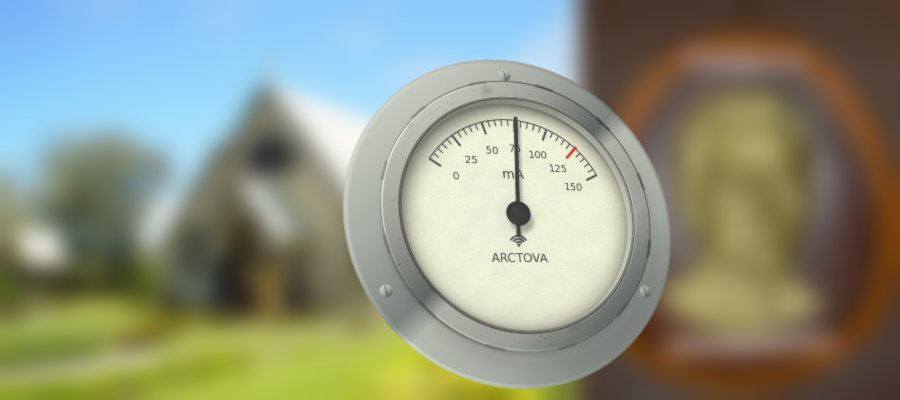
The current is 75
